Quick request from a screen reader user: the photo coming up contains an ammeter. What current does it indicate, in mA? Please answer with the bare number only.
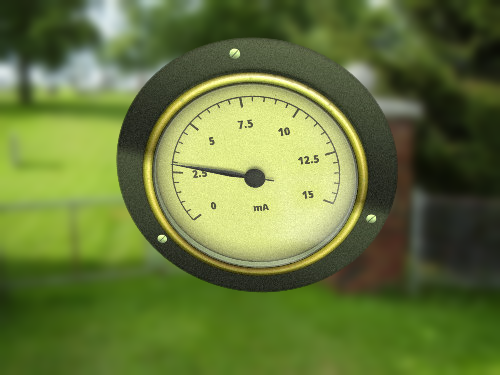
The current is 3
